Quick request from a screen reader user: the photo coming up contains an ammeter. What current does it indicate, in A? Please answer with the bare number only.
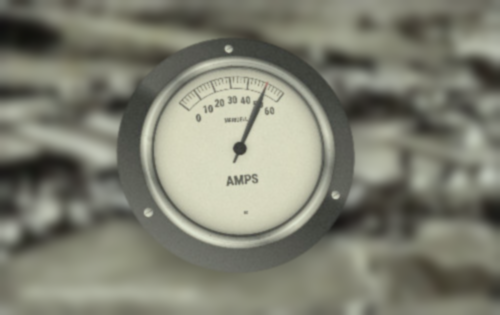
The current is 50
